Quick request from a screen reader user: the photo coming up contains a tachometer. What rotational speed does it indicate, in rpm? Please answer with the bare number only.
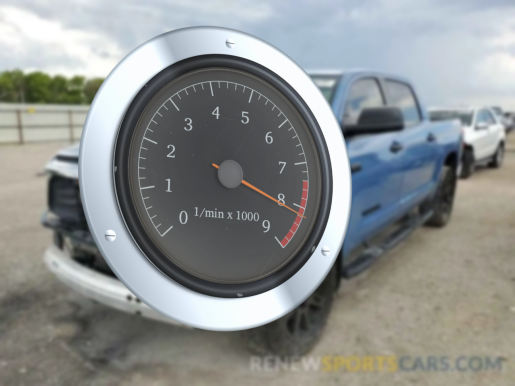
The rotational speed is 8200
